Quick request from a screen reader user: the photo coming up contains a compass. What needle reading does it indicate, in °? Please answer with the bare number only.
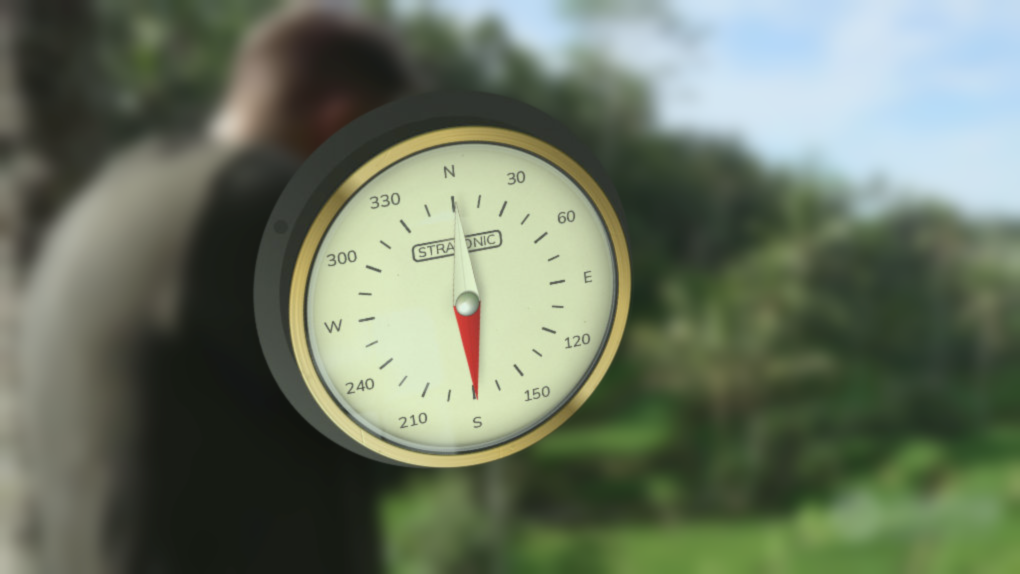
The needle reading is 180
